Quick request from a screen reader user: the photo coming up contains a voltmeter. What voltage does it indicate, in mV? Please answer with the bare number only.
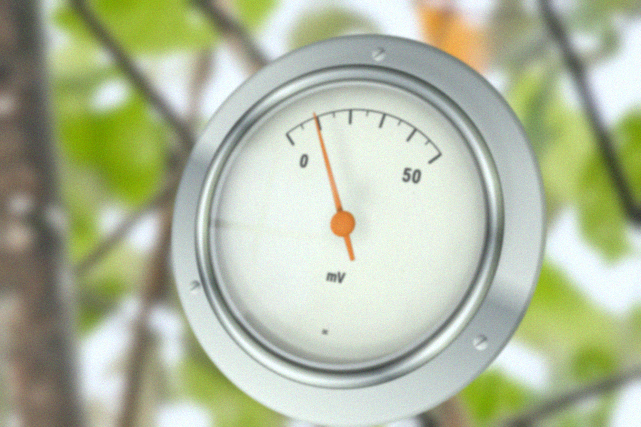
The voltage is 10
